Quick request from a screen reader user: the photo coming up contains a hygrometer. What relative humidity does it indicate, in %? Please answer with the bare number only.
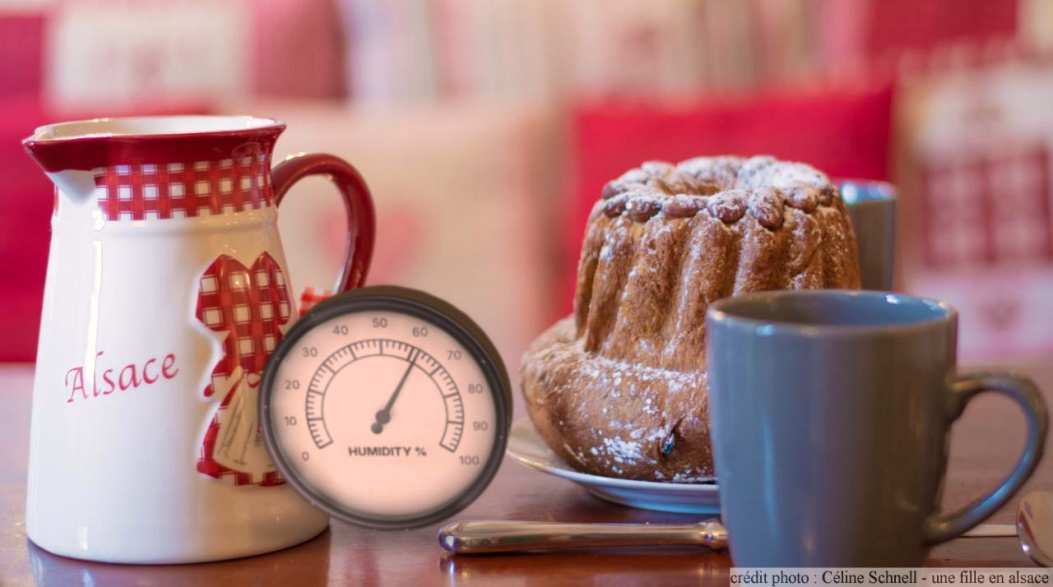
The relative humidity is 62
